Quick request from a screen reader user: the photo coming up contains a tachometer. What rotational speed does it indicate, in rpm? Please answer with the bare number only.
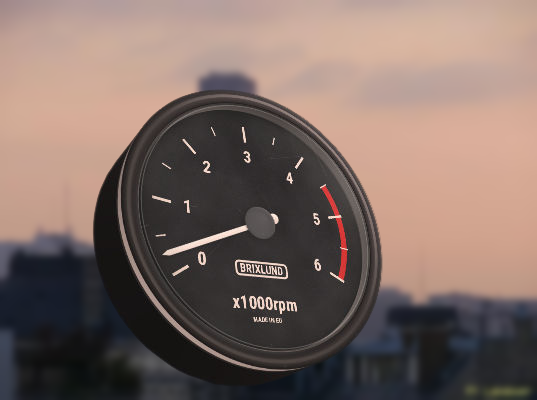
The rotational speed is 250
